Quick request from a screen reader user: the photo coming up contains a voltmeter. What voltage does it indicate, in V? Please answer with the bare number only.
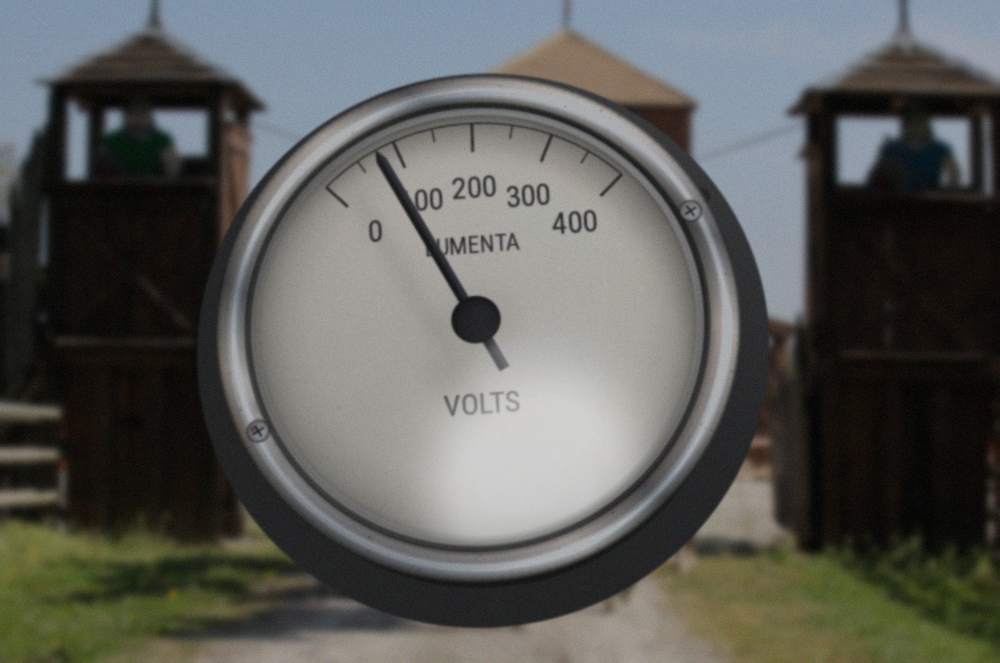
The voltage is 75
